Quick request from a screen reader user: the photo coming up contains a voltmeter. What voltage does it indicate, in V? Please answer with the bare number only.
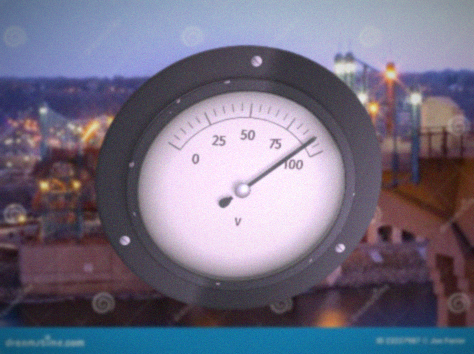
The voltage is 90
